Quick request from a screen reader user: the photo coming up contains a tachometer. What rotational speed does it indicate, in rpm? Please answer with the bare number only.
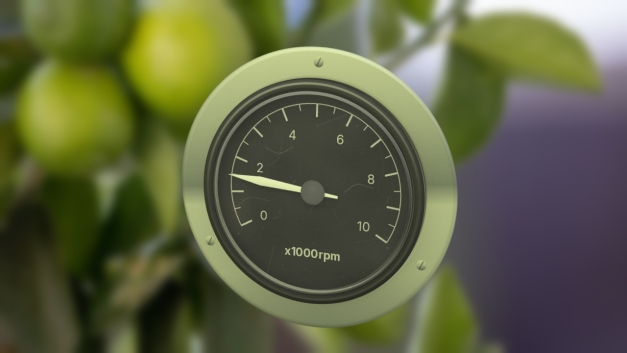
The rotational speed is 1500
